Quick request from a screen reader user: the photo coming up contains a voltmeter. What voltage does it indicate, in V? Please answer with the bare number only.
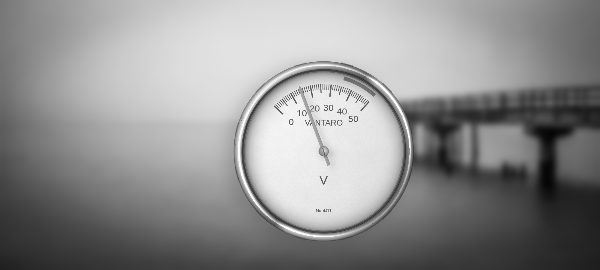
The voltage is 15
